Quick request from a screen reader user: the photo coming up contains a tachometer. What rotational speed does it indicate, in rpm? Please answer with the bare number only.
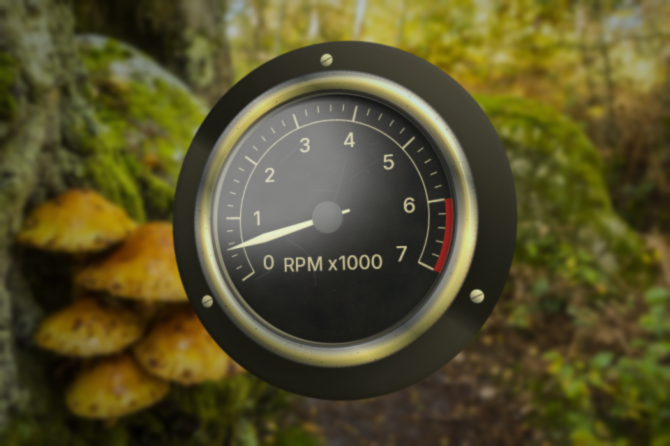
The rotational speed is 500
